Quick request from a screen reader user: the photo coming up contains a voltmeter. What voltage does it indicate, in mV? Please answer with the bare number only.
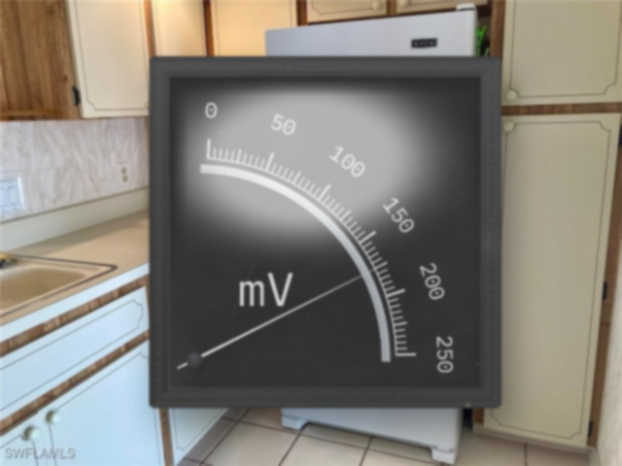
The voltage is 175
